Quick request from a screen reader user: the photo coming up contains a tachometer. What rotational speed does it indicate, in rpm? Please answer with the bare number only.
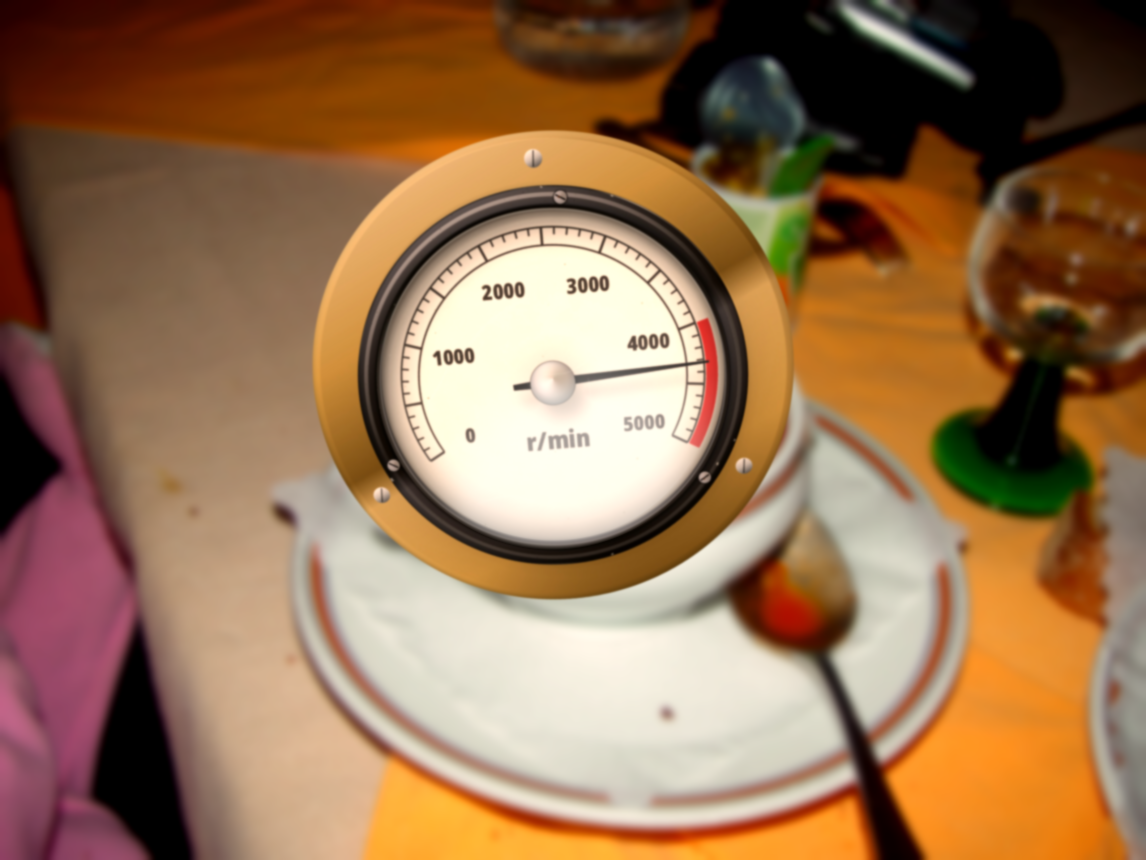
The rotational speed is 4300
